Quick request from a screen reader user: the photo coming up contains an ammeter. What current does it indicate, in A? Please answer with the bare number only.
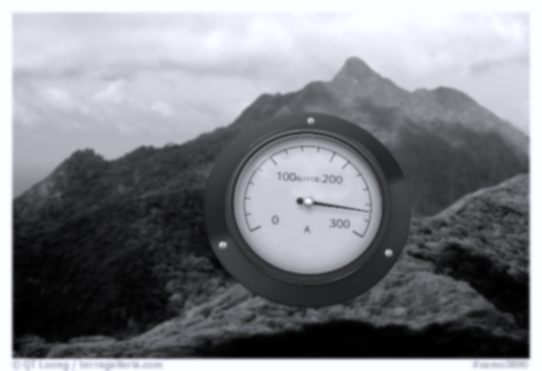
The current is 270
